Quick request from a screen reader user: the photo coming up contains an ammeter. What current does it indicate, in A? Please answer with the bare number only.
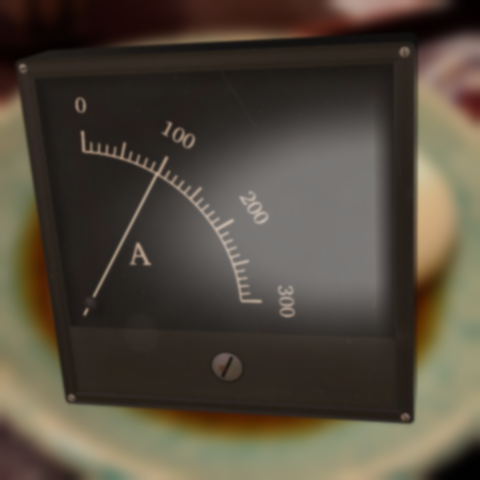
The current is 100
